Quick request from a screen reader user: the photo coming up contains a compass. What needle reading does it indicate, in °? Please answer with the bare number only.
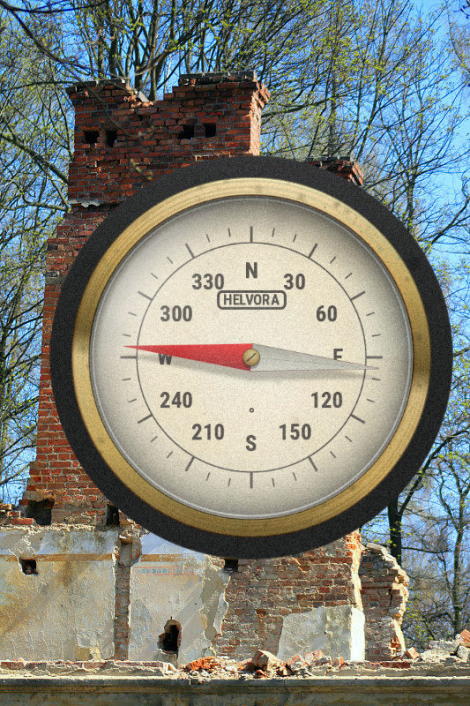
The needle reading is 275
